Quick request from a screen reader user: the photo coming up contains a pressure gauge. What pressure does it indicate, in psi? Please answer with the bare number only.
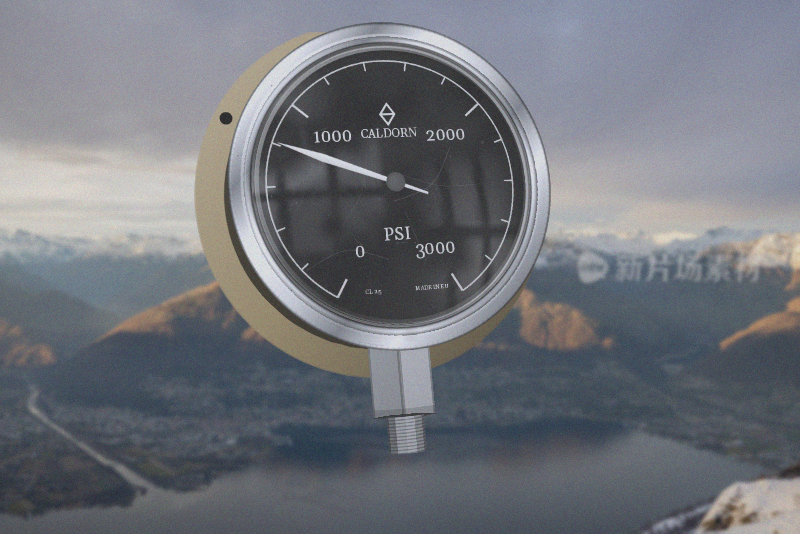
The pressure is 800
